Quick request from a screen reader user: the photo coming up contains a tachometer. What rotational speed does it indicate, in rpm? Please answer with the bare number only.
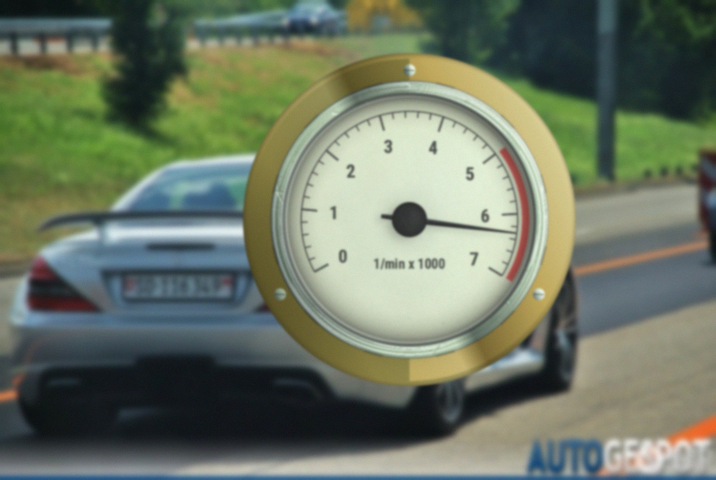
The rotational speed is 6300
